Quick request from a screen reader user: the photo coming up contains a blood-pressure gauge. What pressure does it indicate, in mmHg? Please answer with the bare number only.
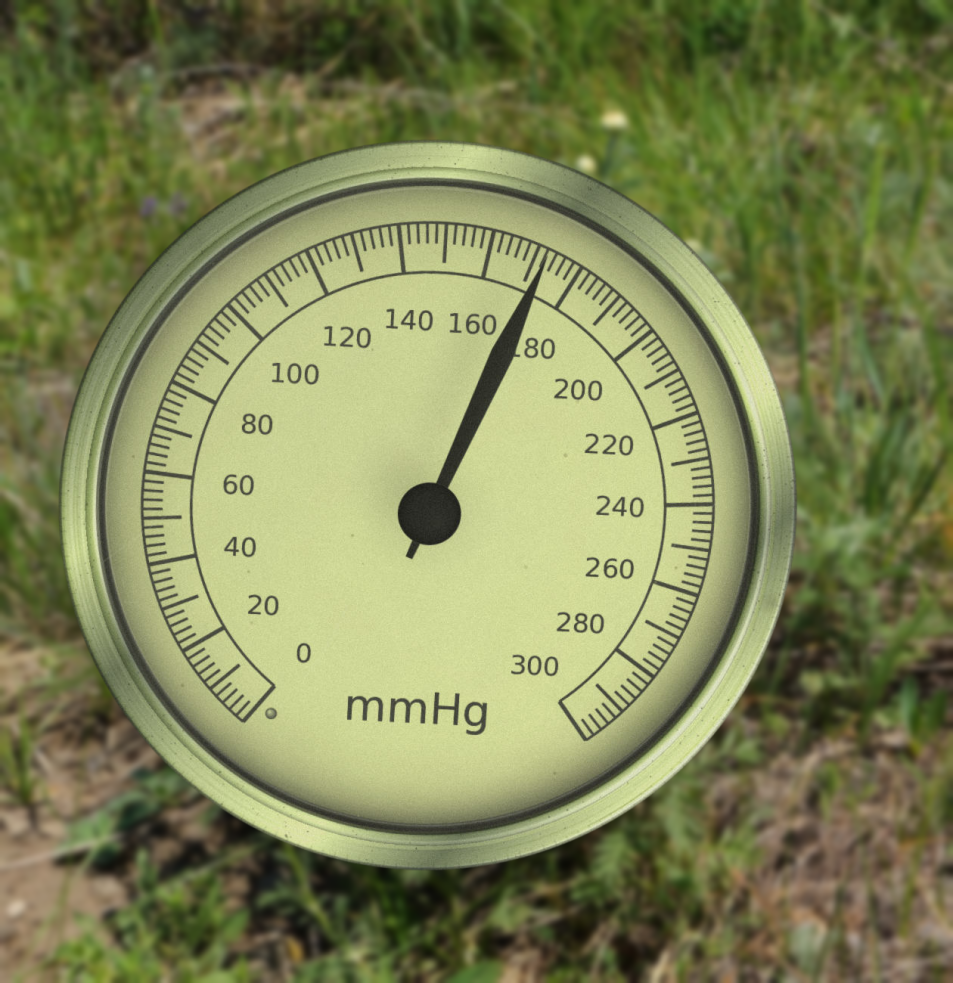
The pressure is 172
